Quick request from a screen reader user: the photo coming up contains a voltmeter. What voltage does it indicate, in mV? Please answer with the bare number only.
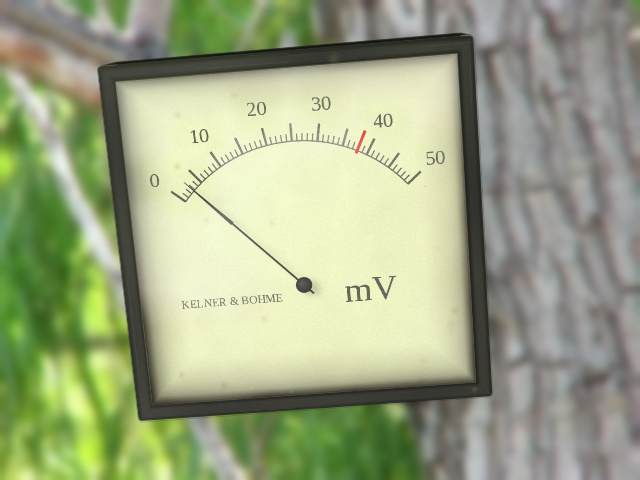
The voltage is 3
